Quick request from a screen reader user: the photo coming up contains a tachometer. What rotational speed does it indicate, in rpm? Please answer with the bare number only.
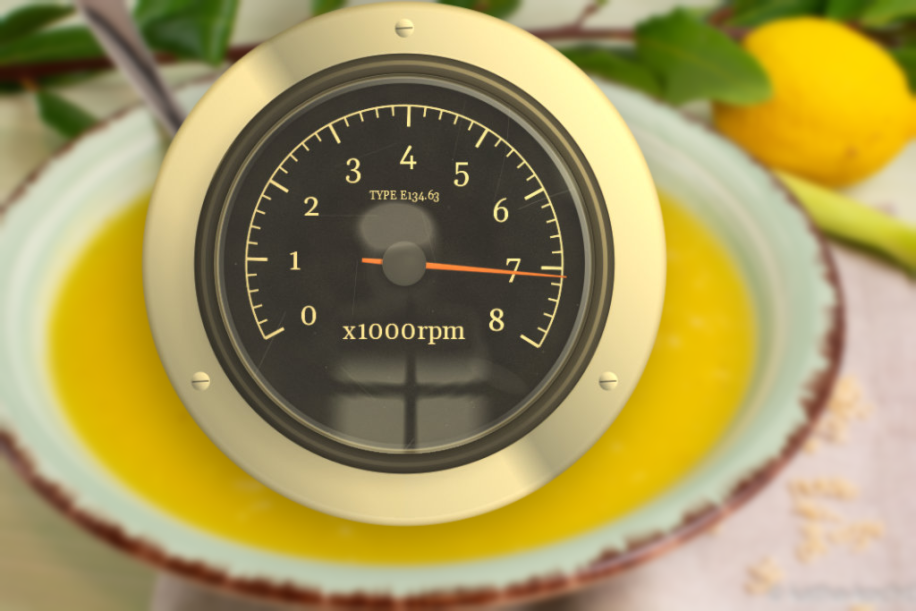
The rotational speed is 7100
